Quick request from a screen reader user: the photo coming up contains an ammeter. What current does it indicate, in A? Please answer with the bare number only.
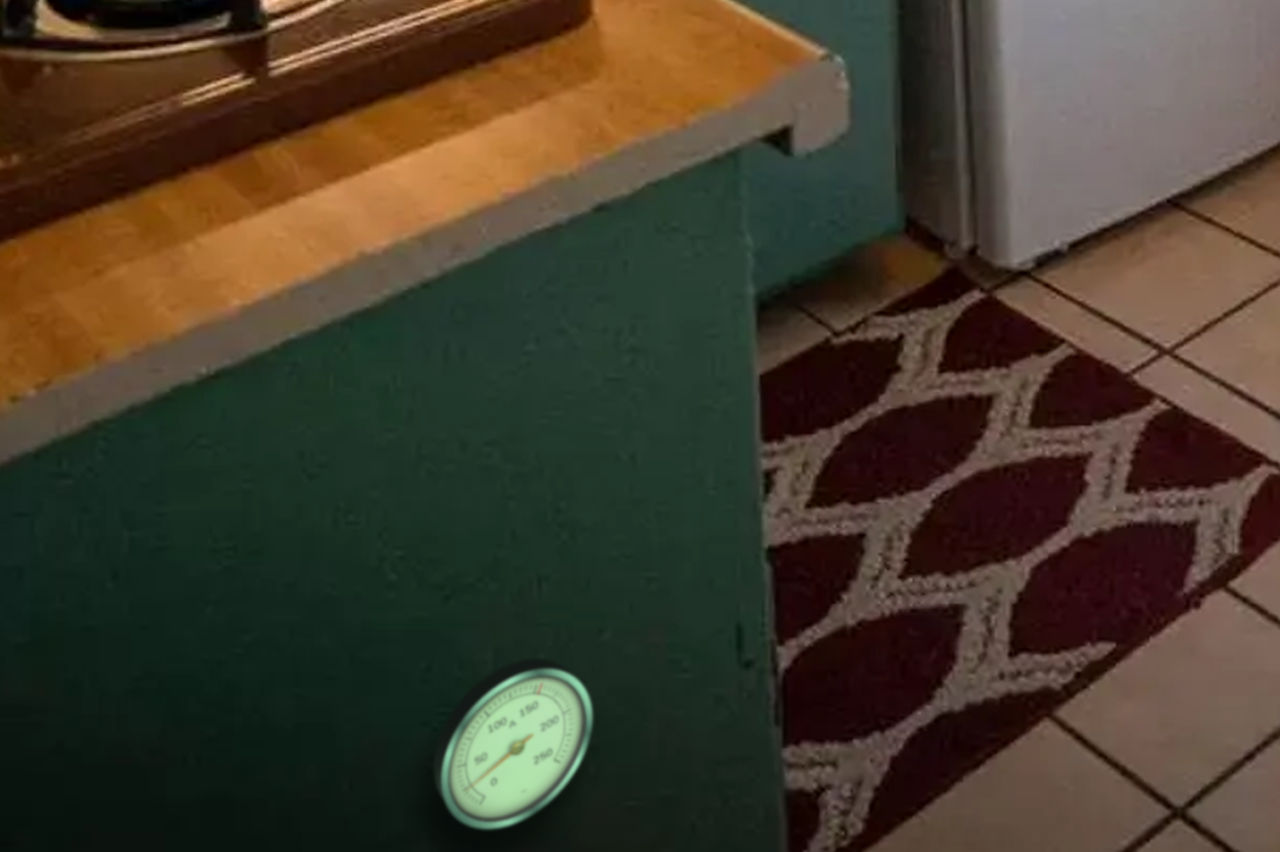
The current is 25
